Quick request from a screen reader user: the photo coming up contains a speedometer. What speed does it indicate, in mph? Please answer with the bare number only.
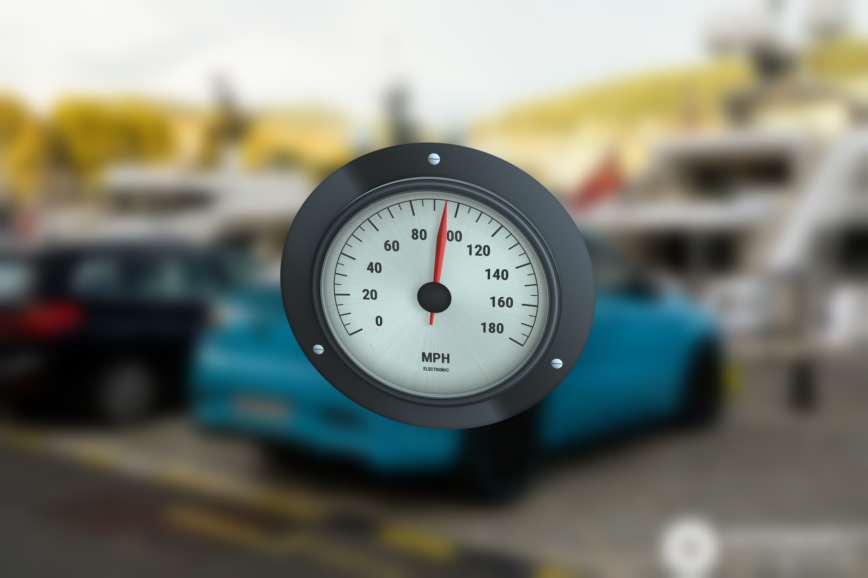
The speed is 95
